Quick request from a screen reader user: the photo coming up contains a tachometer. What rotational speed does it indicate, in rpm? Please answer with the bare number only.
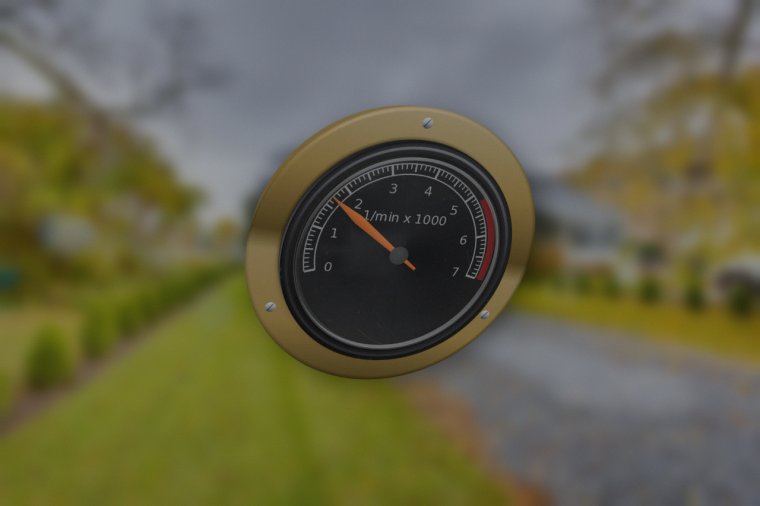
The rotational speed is 1700
